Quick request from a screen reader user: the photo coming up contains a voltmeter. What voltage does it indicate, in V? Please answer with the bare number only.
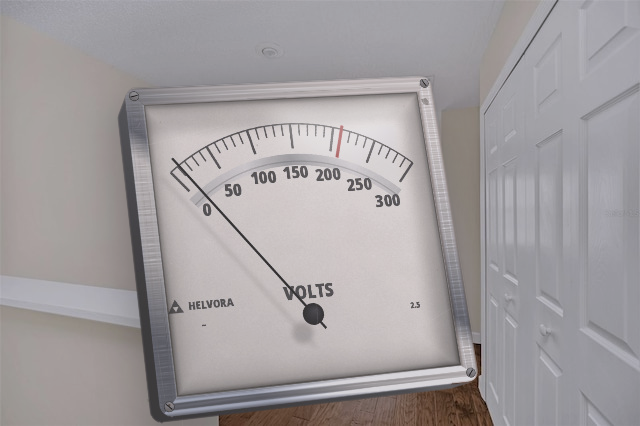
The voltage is 10
